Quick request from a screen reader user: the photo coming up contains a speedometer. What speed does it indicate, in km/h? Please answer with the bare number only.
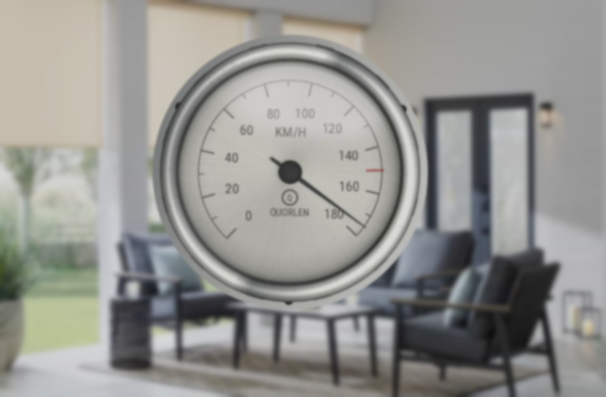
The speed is 175
